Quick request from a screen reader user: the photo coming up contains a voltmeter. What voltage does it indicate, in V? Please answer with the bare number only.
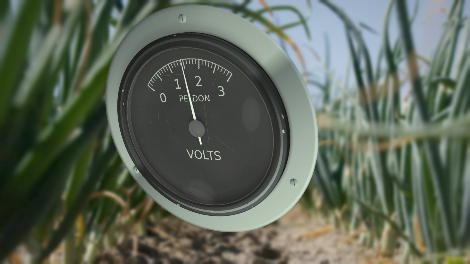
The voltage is 1.5
